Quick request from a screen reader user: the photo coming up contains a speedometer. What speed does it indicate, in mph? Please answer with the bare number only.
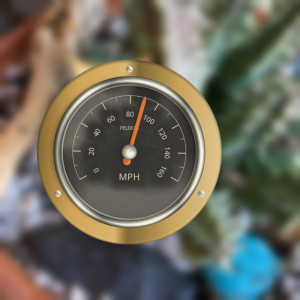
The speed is 90
